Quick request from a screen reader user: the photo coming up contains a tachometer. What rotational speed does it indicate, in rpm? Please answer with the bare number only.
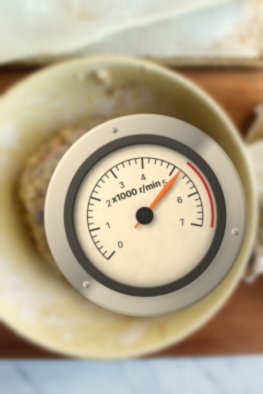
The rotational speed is 5200
